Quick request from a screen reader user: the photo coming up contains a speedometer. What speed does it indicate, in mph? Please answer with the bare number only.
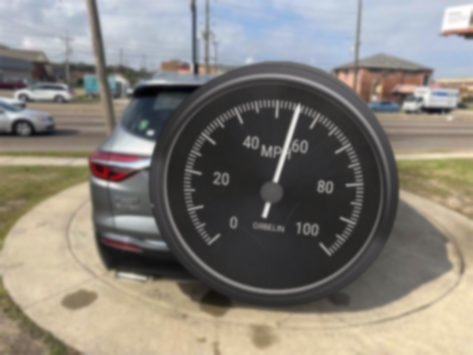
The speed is 55
